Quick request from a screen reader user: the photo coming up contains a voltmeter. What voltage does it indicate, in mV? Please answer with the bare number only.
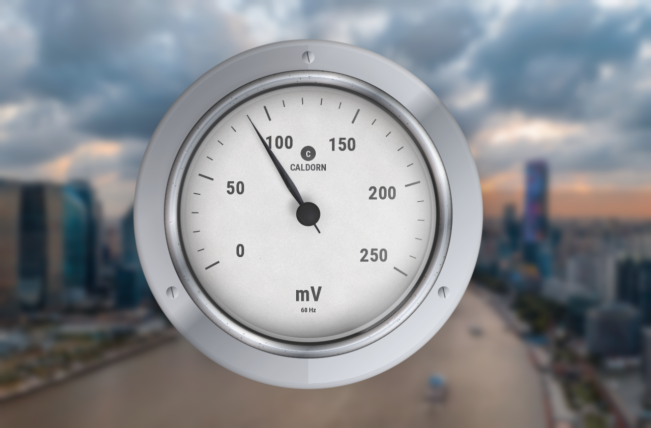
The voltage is 90
